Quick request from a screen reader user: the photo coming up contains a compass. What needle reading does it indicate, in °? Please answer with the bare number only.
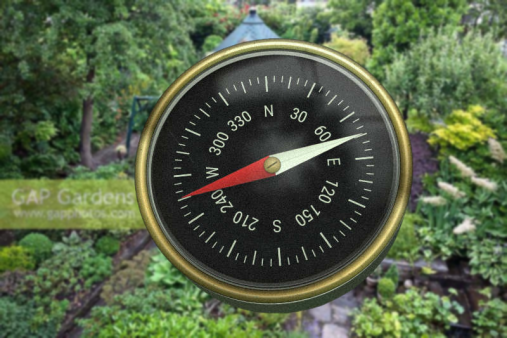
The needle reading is 255
